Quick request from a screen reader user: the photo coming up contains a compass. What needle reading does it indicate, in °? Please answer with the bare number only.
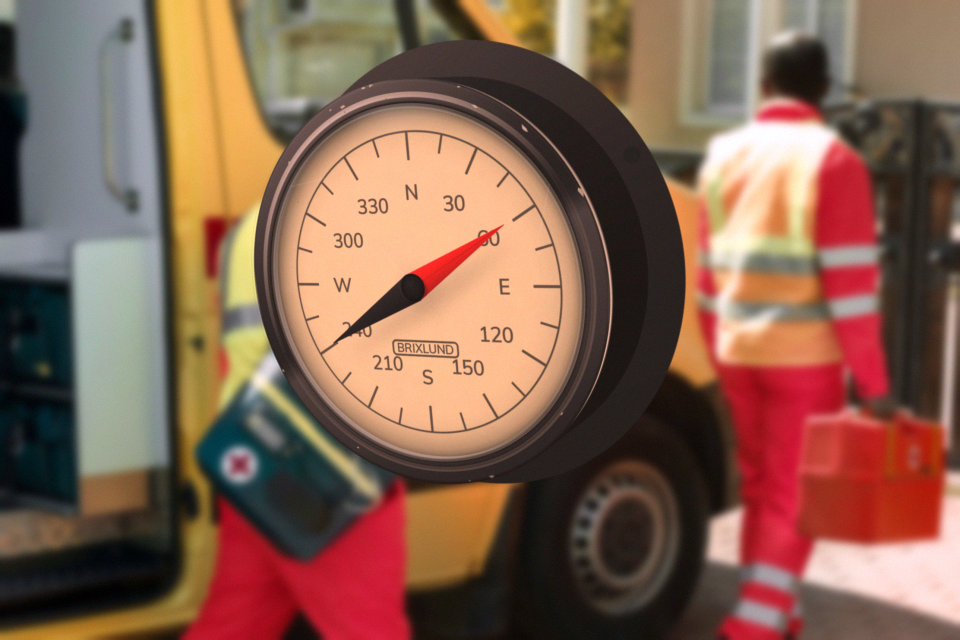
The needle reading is 60
